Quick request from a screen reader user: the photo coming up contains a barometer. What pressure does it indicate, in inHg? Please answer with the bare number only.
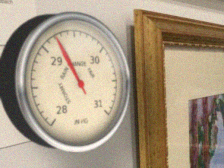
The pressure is 29.2
